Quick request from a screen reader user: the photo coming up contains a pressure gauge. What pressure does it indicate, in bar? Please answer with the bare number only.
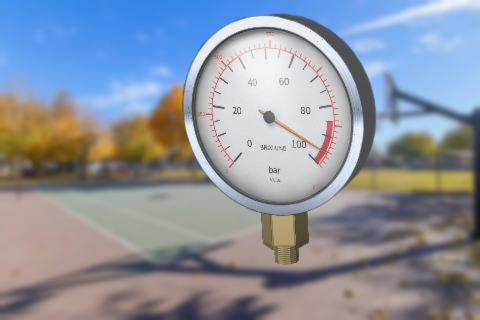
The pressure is 95
